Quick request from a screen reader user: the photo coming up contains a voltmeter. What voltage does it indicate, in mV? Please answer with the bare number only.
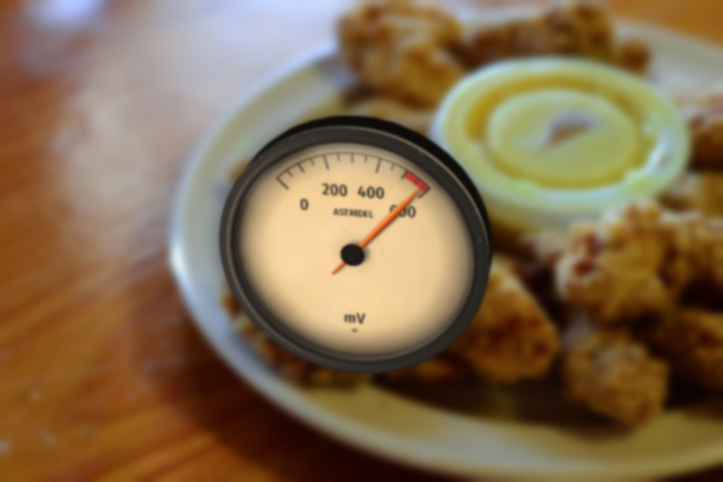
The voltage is 575
